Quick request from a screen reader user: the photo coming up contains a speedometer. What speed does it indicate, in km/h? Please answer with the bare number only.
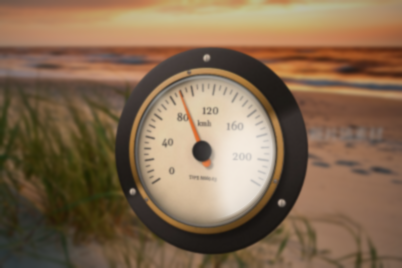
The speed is 90
